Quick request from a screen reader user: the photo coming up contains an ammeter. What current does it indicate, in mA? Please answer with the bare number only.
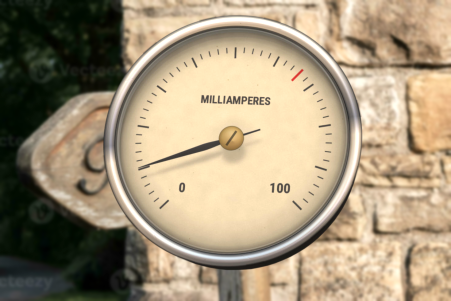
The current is 10
